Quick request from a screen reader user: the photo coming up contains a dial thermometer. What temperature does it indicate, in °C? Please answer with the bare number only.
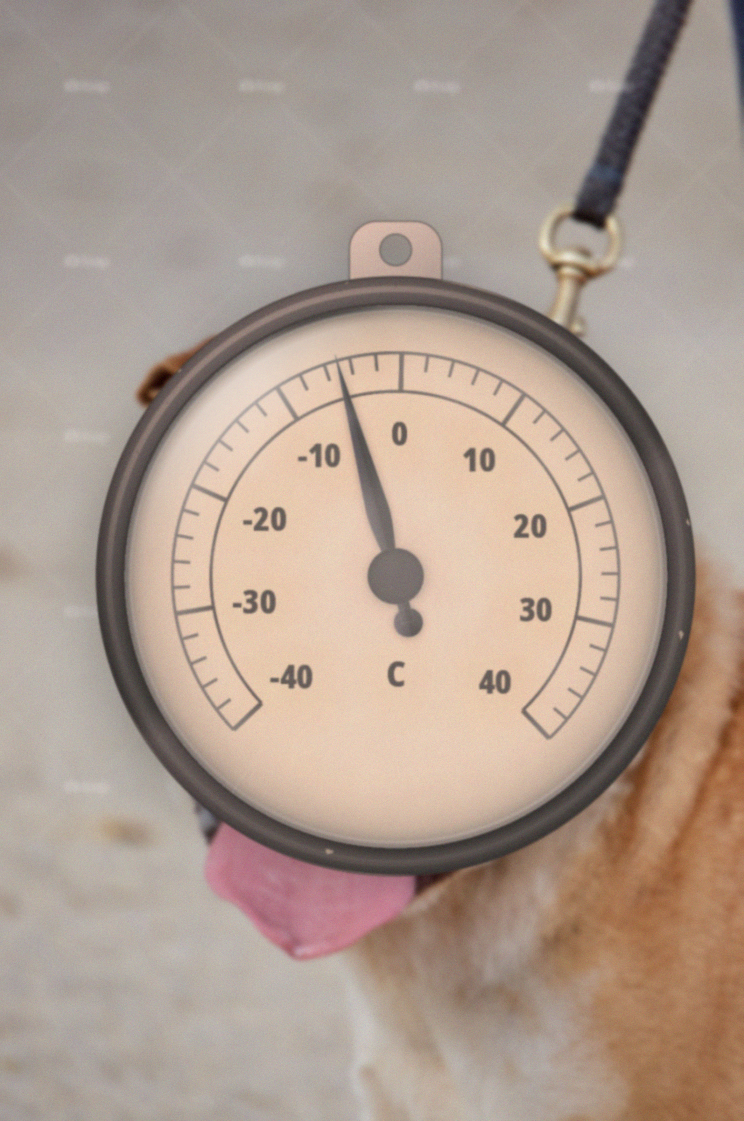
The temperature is -5
